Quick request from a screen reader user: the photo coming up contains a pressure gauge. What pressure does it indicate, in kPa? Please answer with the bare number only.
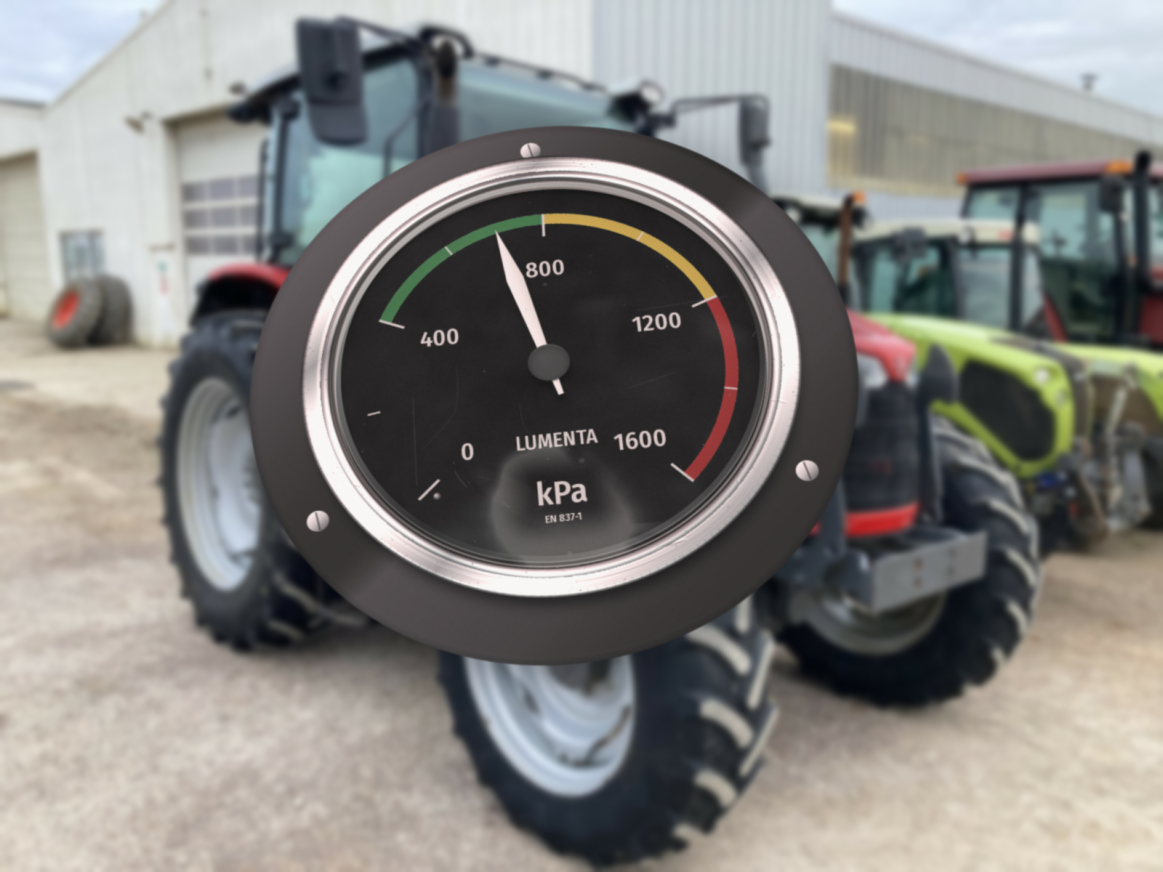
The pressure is 700
